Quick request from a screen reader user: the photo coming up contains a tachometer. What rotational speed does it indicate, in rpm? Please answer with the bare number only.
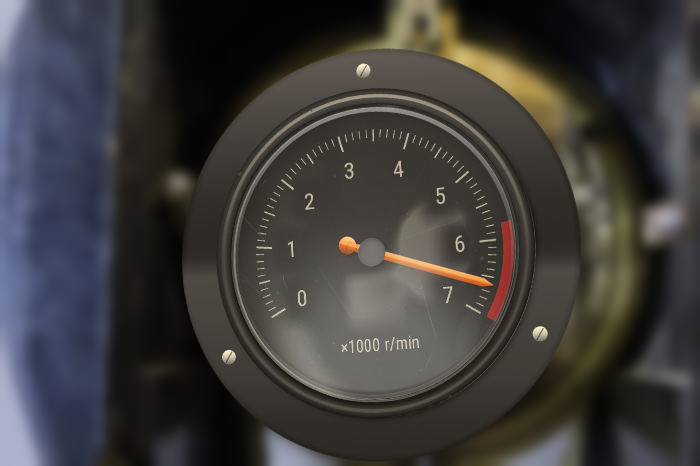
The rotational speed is 6600
